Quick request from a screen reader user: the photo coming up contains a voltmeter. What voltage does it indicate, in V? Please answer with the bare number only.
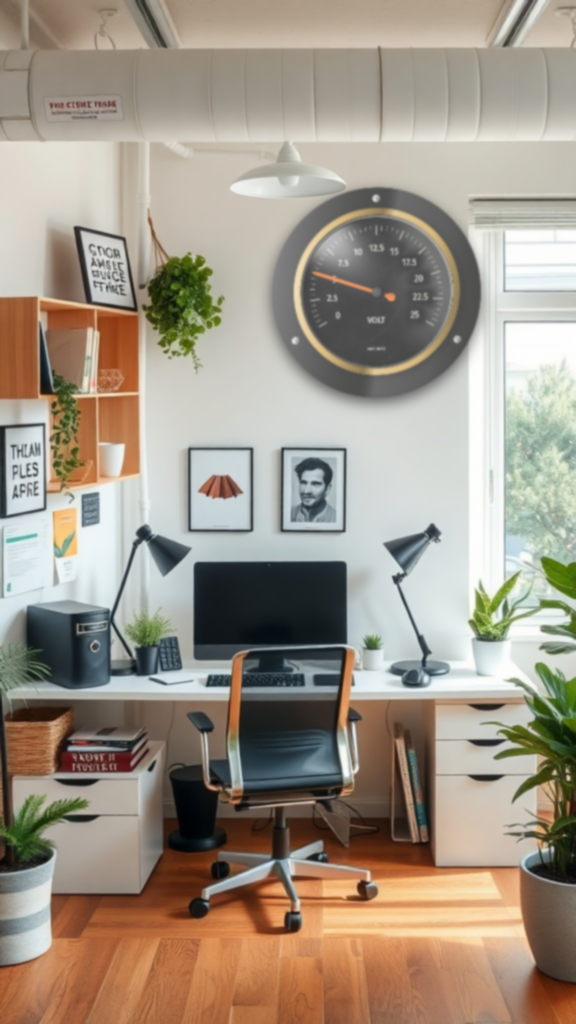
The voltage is 5
